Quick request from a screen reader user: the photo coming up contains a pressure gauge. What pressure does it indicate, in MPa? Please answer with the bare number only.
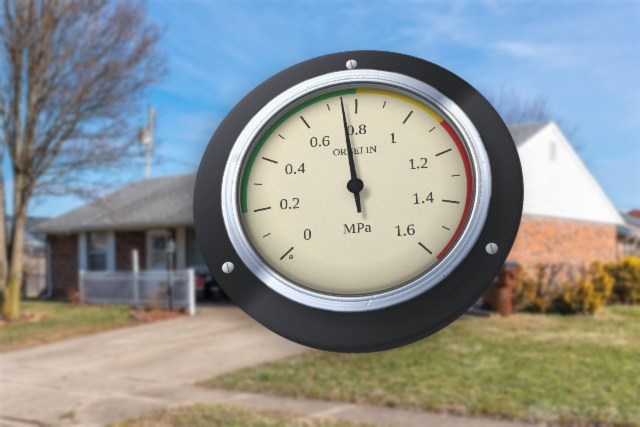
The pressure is 0.75
